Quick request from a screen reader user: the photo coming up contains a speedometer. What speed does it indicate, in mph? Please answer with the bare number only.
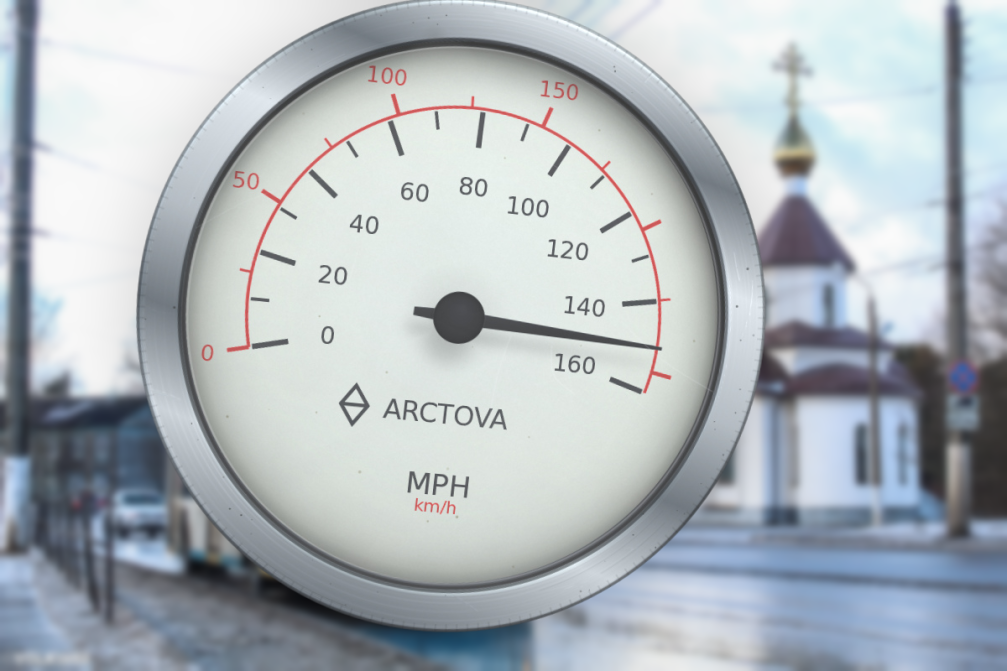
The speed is 150
